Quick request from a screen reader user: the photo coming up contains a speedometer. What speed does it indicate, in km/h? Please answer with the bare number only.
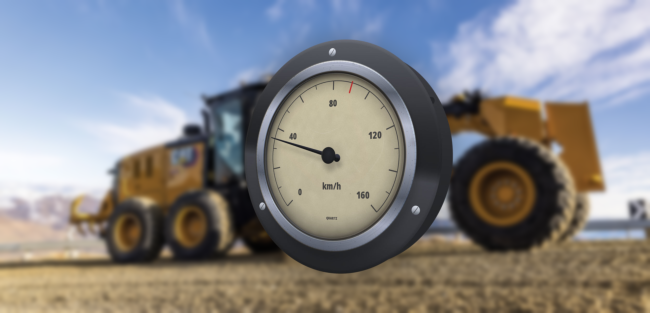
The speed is 35
